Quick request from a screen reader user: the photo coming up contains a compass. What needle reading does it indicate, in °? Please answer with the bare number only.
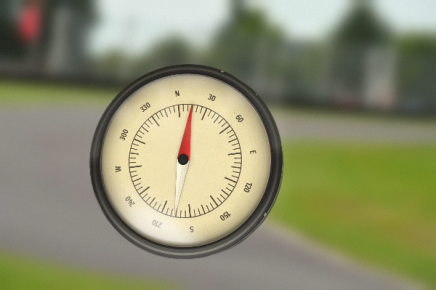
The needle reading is 15
